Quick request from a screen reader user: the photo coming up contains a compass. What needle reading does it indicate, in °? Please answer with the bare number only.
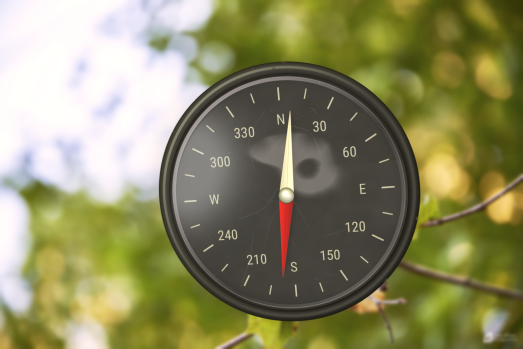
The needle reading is 187.5
